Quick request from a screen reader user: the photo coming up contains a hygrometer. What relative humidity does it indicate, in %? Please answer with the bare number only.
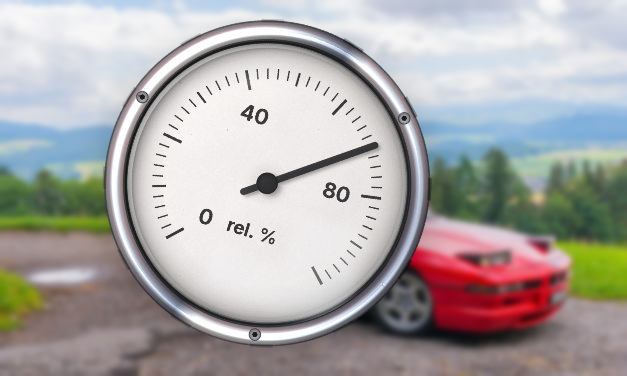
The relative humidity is 70
